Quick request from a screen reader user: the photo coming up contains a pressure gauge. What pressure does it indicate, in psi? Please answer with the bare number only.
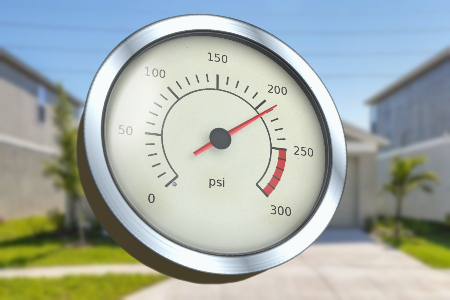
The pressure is 210
